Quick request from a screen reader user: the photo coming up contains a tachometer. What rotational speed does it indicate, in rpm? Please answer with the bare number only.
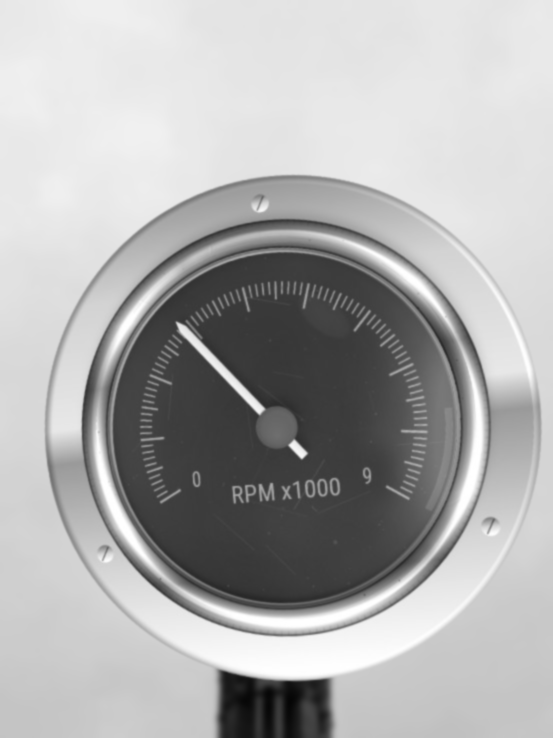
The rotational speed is 2900
